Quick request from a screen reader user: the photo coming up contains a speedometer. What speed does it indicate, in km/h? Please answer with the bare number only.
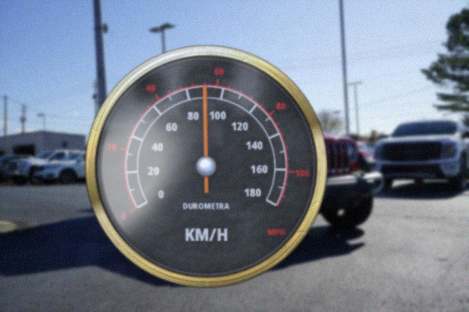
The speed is 90
